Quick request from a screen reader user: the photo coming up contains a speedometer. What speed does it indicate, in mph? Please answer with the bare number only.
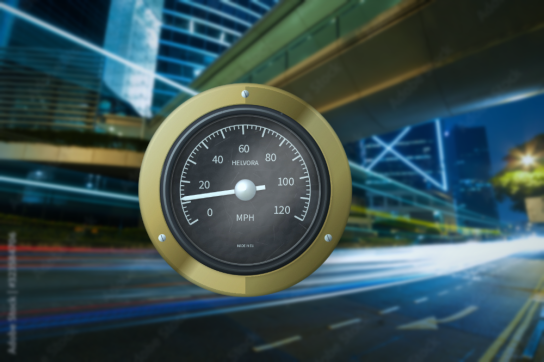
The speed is 12
